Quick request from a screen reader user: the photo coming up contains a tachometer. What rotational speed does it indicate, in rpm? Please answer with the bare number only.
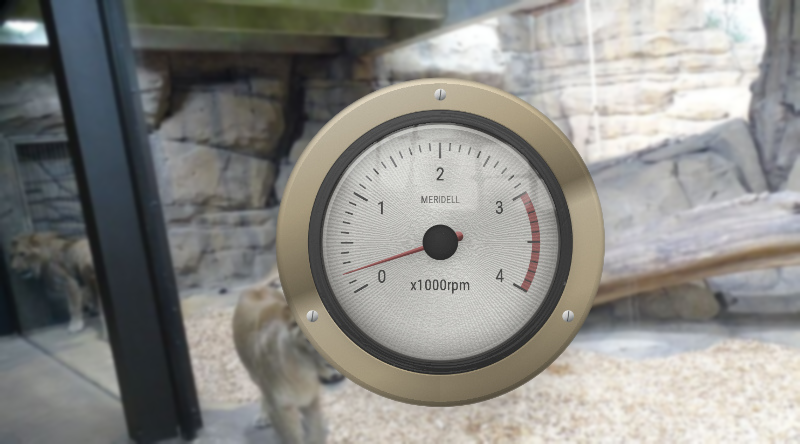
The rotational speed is 200
